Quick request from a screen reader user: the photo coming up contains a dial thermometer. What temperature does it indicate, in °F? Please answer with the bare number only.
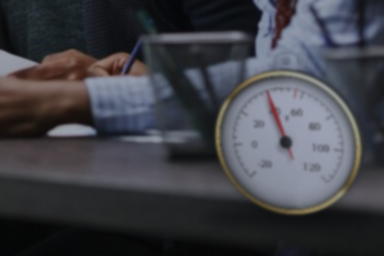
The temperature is 40
